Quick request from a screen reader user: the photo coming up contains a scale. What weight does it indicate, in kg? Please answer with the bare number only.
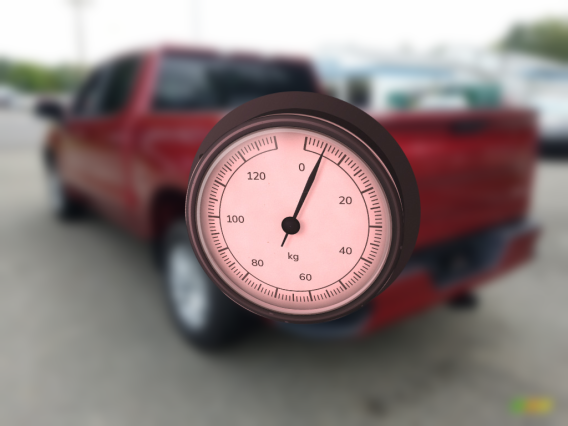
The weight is 5
